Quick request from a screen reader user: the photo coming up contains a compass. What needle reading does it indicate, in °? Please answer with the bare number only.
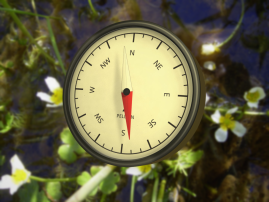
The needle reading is 170
